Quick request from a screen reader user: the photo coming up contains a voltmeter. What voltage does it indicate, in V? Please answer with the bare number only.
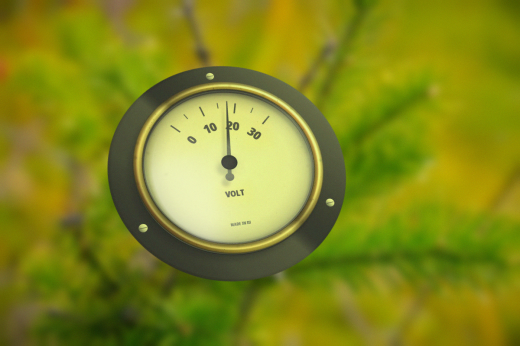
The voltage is 17.5
